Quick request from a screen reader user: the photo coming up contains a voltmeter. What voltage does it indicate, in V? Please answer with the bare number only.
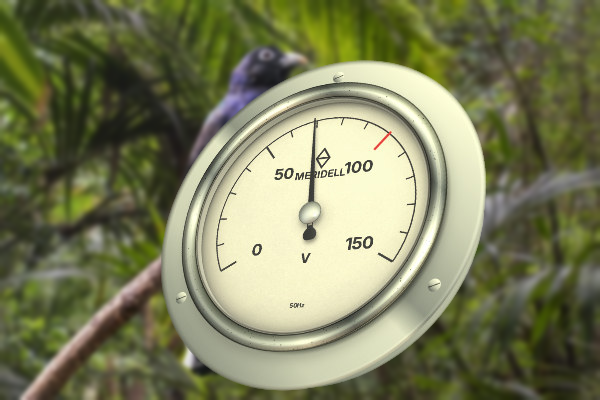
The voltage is 70
